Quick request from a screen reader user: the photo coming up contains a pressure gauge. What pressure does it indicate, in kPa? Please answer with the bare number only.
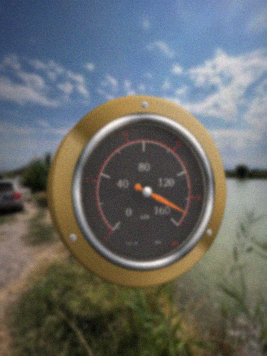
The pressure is 150
